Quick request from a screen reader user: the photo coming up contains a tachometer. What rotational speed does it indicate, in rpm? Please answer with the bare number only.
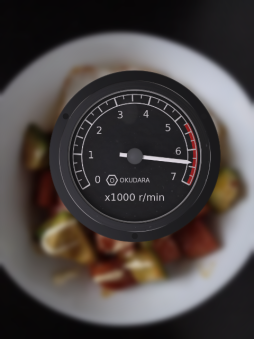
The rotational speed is 6375
